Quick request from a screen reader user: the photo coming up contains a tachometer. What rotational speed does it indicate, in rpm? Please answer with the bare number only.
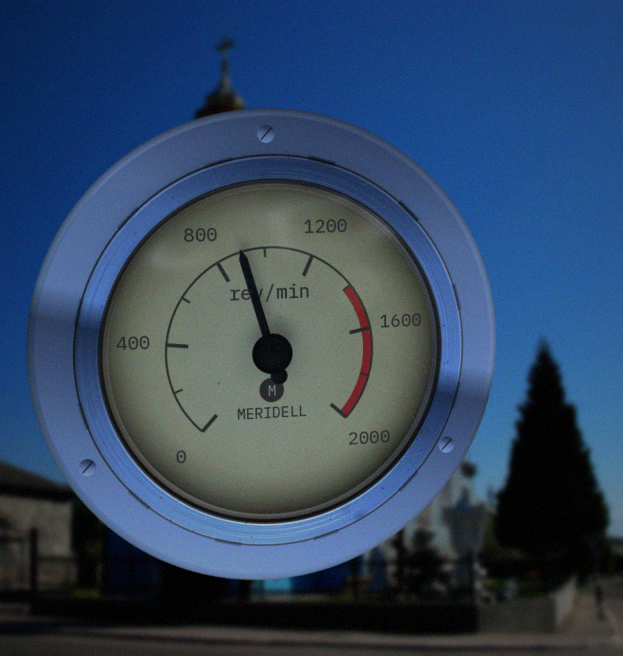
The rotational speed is 900
